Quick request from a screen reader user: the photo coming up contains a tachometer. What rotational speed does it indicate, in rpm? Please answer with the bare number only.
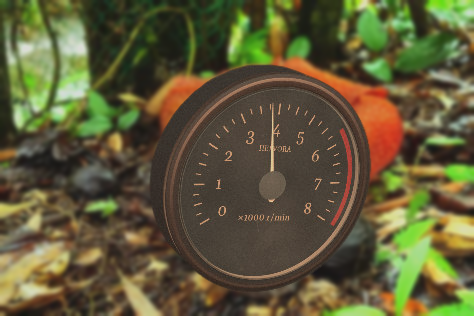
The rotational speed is 3750
